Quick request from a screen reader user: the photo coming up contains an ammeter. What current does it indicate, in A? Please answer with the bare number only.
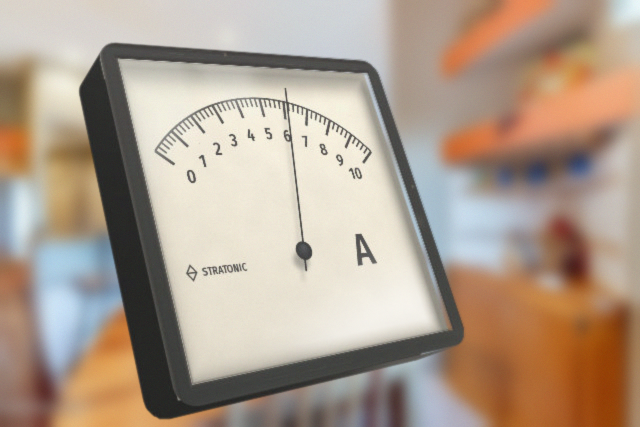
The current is 6
